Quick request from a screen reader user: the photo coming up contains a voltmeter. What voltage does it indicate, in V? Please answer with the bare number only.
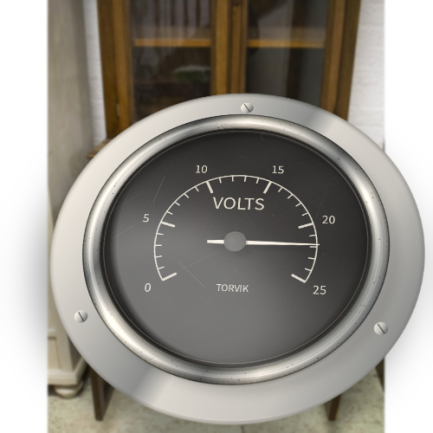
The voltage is 22
